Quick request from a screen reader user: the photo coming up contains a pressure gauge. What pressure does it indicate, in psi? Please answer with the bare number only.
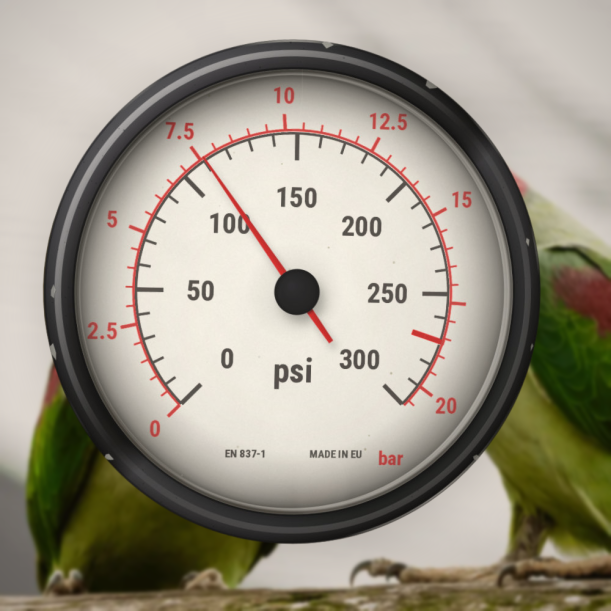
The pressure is 110
